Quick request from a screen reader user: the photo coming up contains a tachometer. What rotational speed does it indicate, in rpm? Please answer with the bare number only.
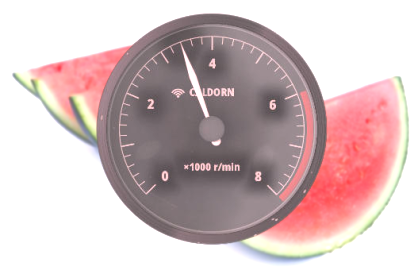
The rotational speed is 3400
